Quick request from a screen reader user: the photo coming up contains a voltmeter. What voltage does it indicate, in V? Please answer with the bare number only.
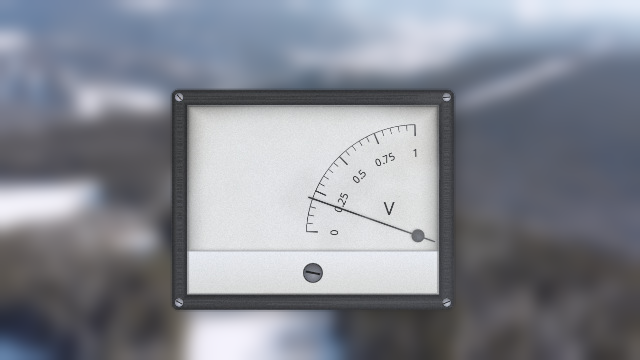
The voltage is 0.2
